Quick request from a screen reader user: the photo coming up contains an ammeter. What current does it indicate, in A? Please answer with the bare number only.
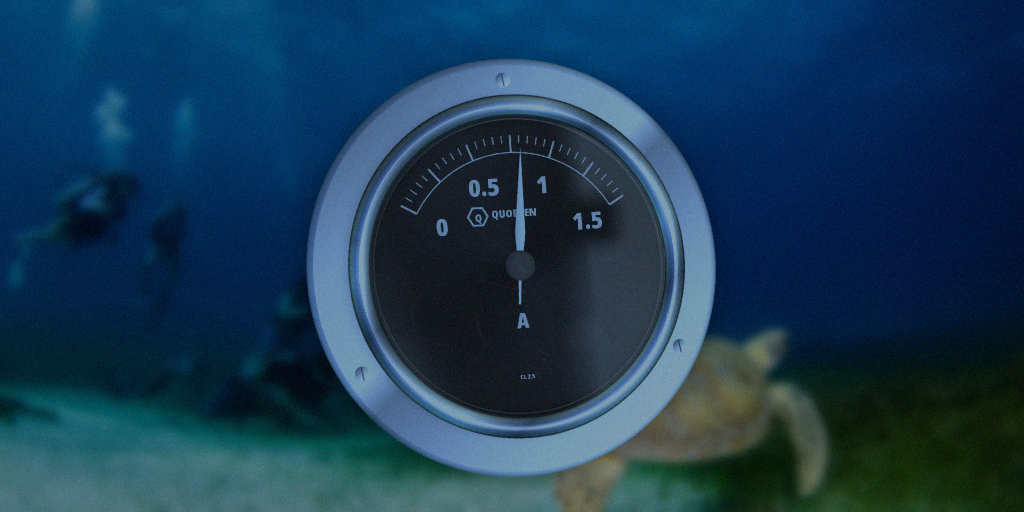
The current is 0.8
